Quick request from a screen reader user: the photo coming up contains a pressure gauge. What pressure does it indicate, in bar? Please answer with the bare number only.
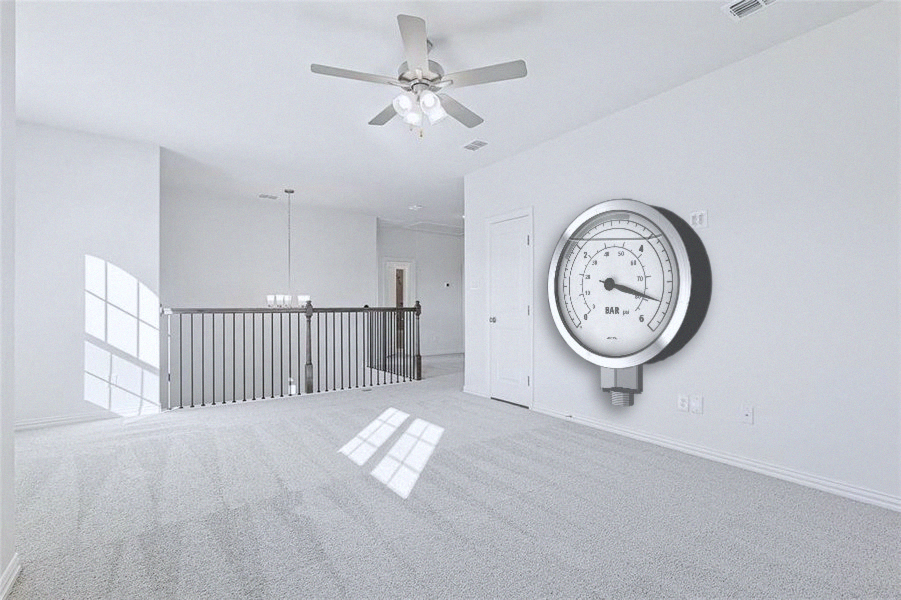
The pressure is 5.4
